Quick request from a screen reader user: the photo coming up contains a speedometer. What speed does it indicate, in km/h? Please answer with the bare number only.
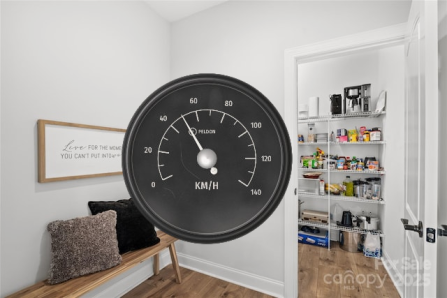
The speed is 50
